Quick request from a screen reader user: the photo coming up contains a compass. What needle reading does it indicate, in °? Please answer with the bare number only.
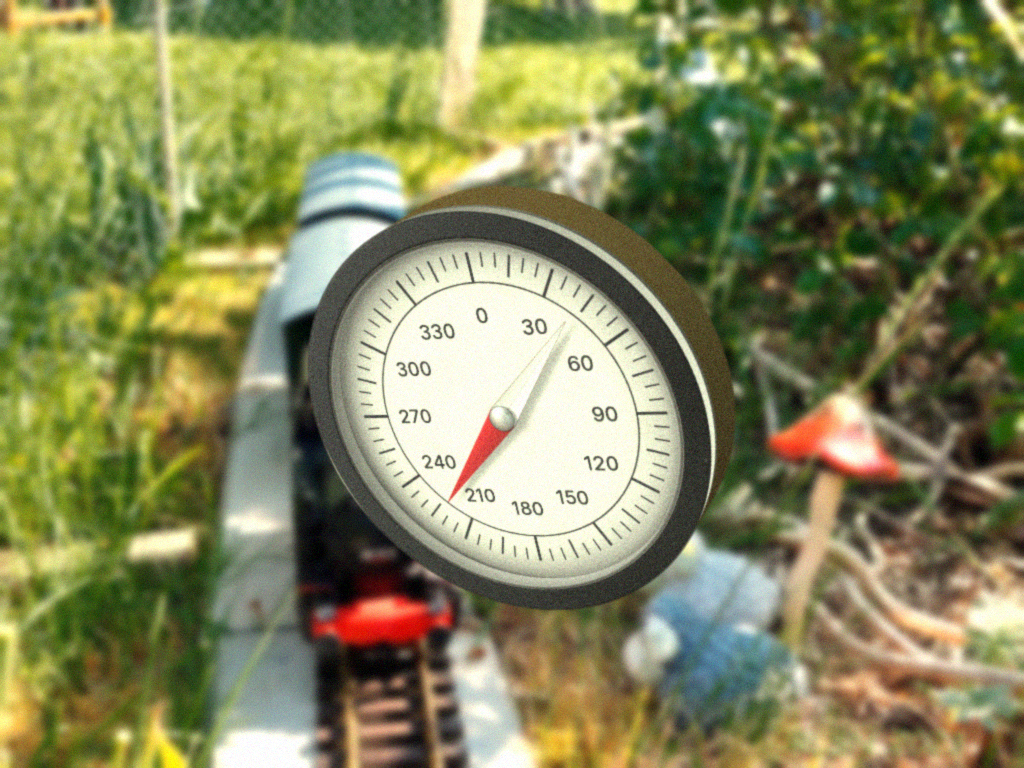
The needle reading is 222.5
